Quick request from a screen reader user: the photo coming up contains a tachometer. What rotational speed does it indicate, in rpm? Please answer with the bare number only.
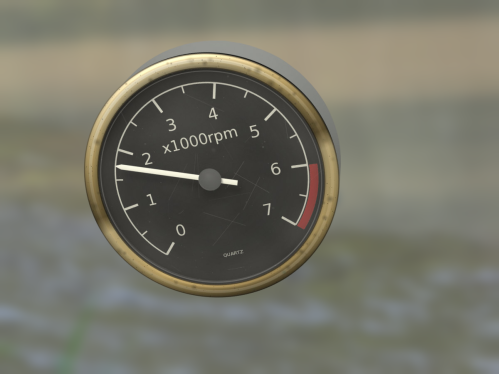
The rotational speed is 1750
